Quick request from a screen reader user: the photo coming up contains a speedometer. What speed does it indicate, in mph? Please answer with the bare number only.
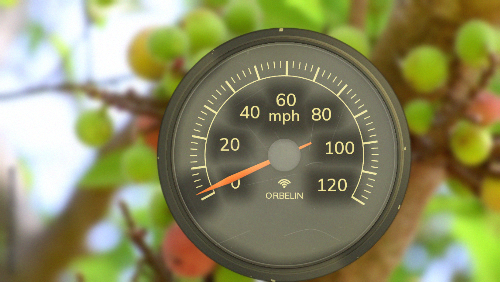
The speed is 2
